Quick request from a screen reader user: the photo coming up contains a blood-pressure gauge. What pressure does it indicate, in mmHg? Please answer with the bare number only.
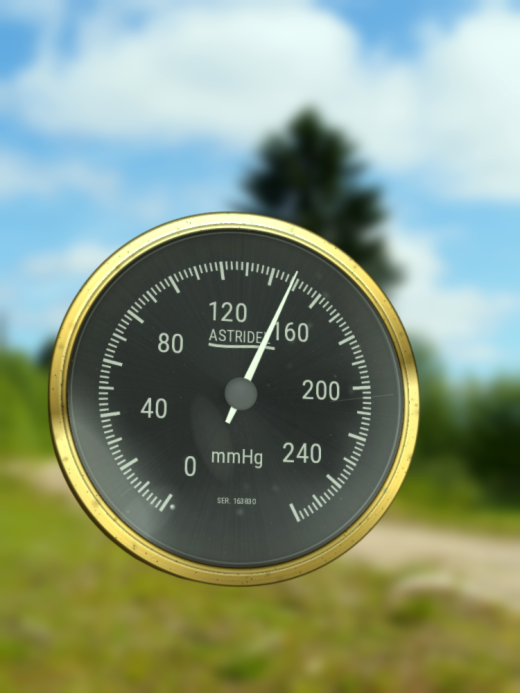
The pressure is 148
